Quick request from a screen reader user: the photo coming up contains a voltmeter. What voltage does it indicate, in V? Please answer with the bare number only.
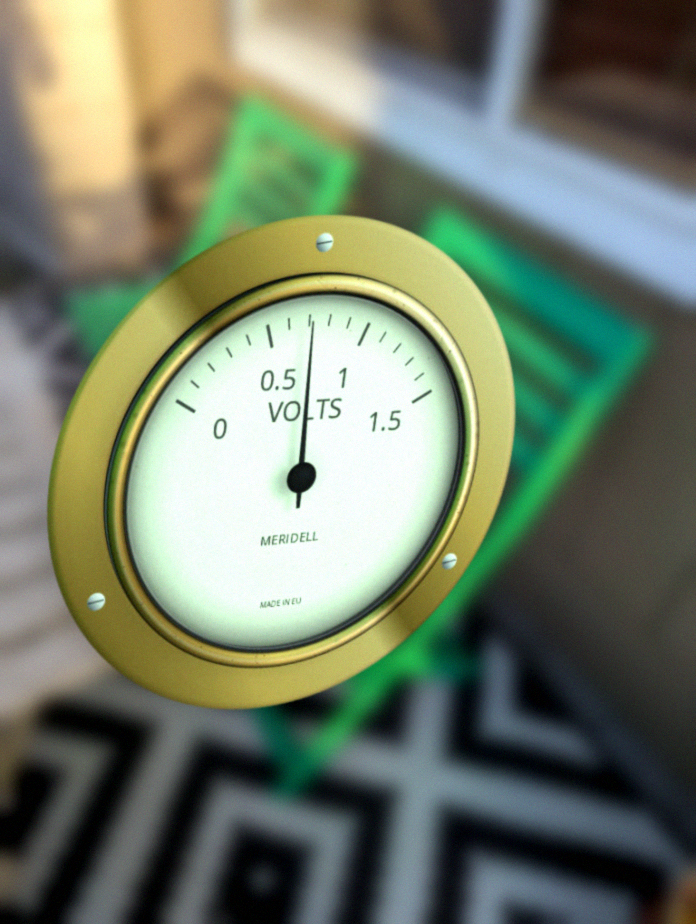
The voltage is 0.7
